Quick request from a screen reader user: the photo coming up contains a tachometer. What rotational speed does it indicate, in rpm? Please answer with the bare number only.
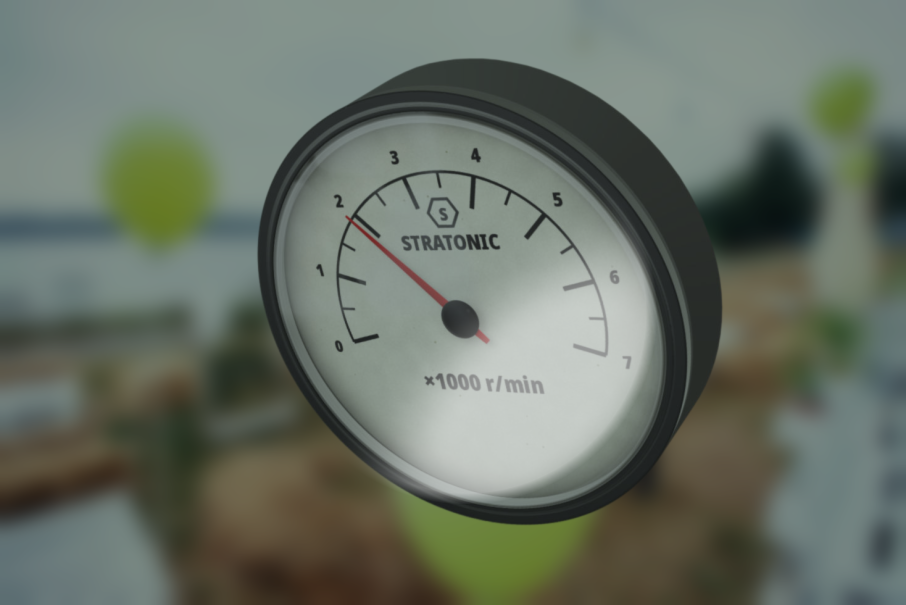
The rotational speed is 2000
